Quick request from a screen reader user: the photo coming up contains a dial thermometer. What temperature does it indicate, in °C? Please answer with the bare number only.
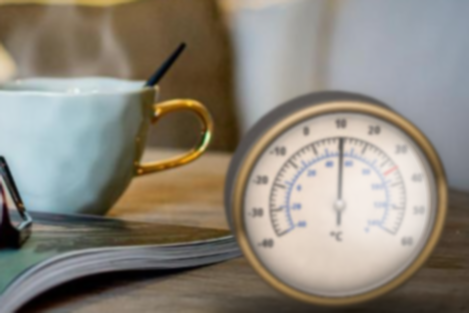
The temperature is 10
